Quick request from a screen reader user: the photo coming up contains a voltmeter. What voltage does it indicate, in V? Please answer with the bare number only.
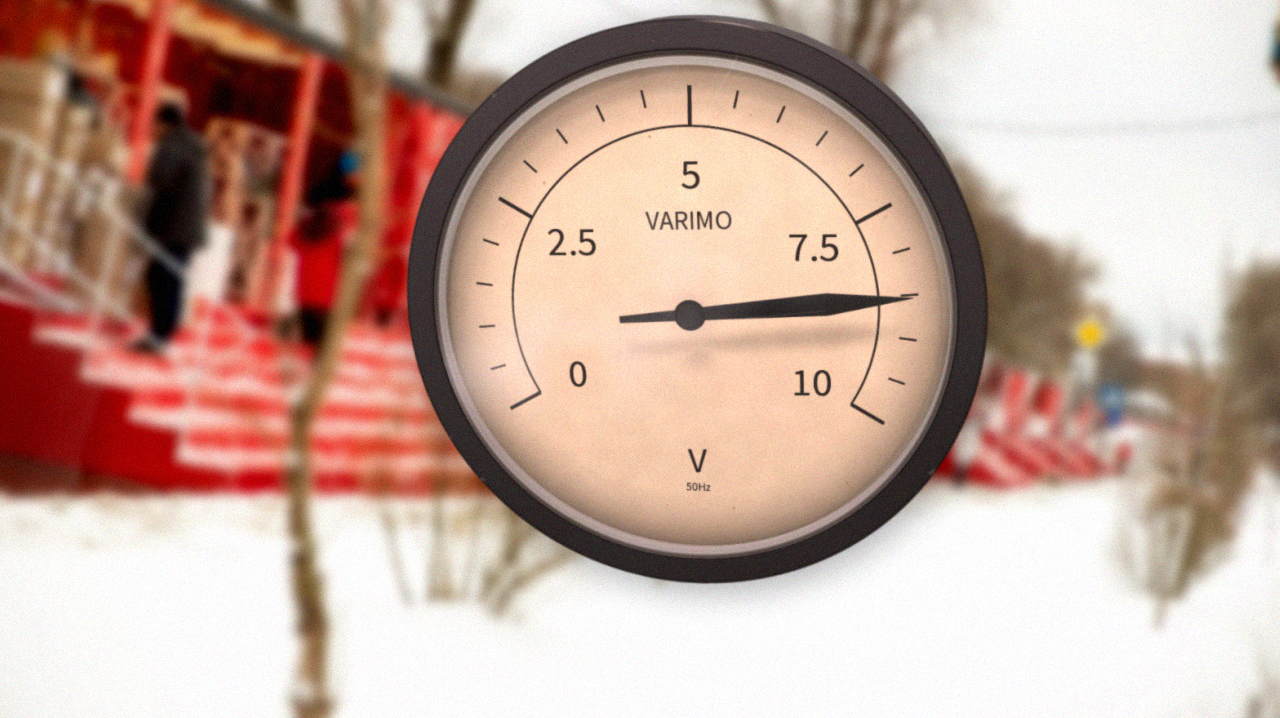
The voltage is 8.5
